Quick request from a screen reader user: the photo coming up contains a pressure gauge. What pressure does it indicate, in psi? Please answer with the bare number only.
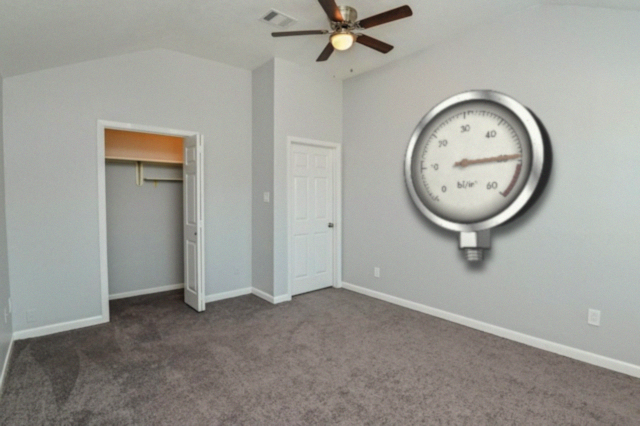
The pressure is 50
